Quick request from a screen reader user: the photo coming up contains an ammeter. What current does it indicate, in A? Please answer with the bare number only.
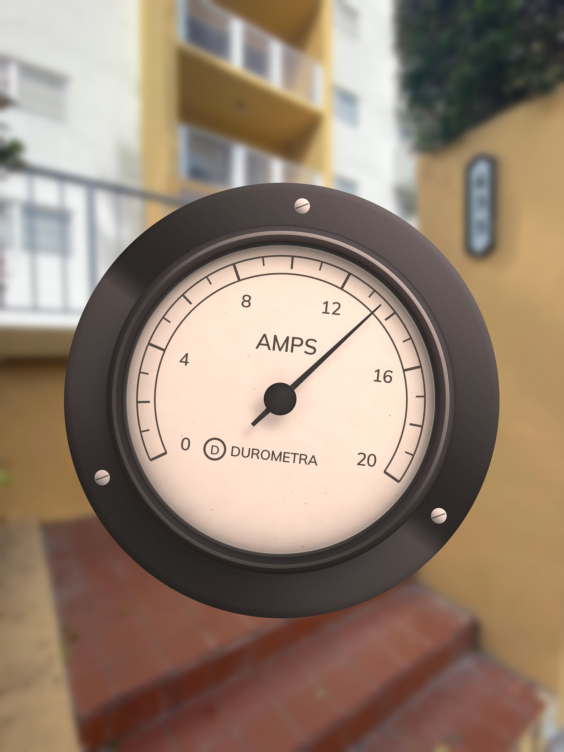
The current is 13.5
